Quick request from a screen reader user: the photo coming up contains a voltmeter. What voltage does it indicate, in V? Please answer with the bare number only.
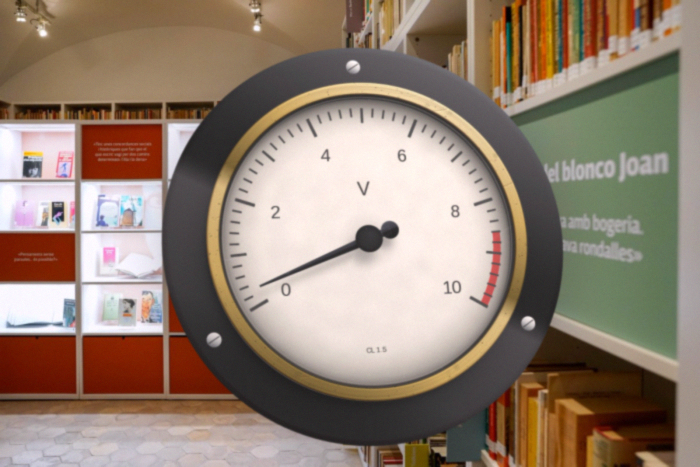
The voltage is 0.3
